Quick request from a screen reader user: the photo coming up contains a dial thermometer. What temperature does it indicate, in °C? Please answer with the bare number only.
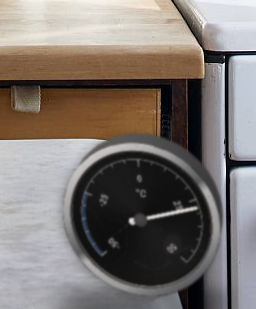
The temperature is 27.5
